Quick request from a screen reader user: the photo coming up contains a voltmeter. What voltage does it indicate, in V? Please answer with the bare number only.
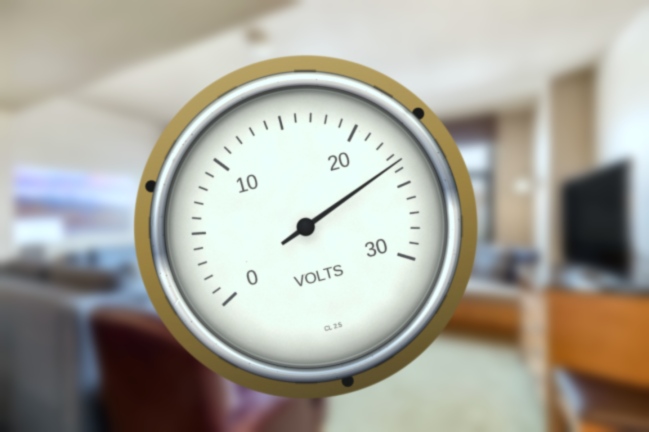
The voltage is 23.5
